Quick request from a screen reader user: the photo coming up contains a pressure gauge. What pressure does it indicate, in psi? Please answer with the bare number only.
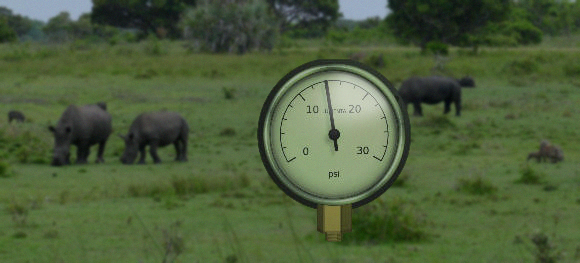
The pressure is 14
